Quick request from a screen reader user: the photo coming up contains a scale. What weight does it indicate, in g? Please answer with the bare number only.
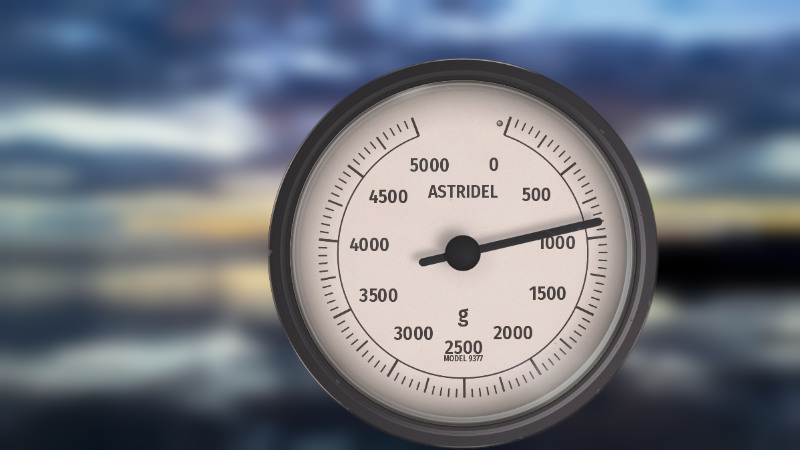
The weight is 900
